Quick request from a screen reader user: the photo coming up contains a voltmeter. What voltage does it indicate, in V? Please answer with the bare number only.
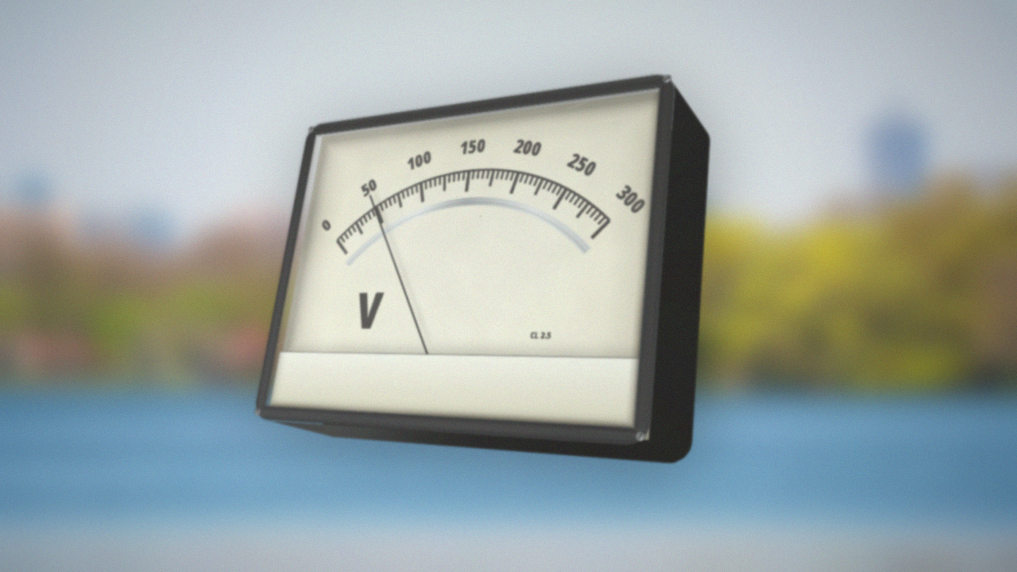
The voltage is 50
